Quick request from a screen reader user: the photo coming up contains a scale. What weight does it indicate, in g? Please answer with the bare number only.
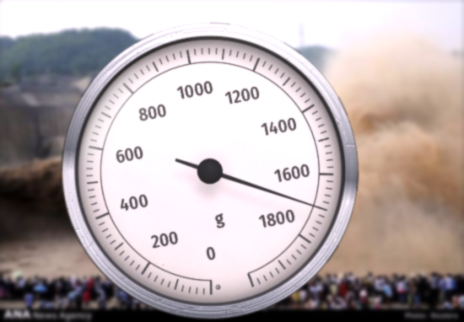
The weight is 1700
